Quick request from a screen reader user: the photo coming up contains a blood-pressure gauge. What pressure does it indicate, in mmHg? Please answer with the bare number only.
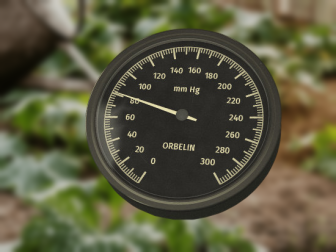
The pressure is 80
